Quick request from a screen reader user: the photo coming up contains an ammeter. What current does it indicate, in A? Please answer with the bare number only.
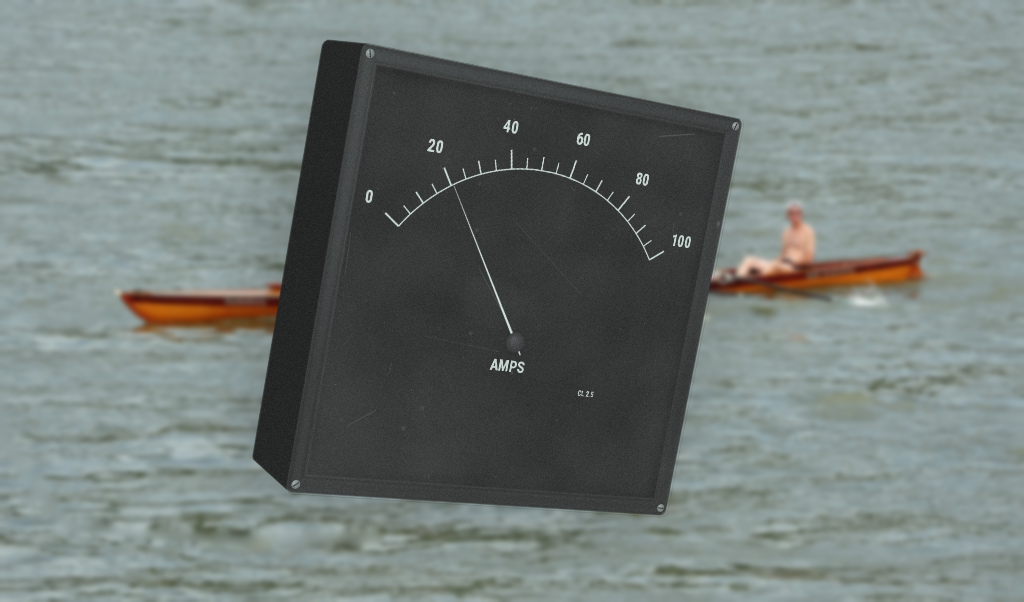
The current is 20
